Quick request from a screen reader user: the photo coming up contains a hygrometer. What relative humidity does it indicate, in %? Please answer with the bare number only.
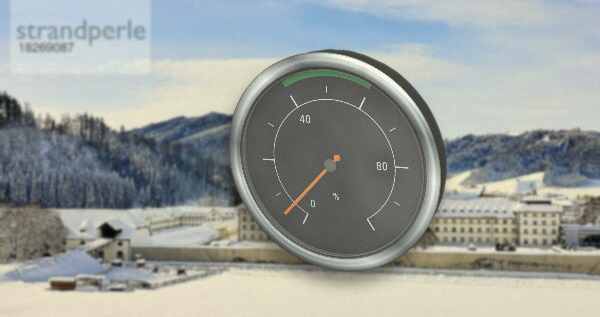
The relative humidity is 5
